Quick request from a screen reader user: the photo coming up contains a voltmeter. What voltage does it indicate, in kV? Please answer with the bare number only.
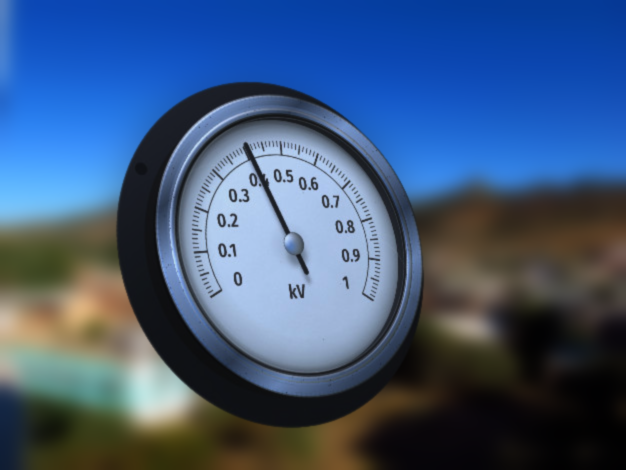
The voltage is 0.4
